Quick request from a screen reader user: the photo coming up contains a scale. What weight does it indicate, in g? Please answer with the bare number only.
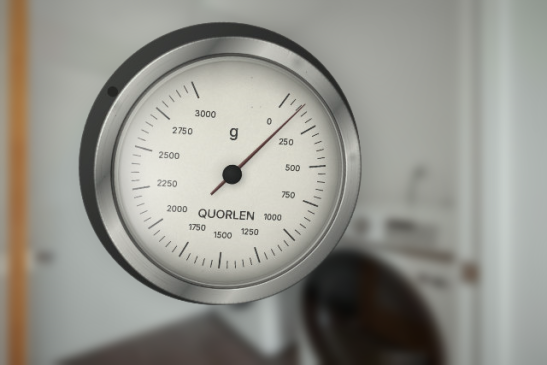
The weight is 100
